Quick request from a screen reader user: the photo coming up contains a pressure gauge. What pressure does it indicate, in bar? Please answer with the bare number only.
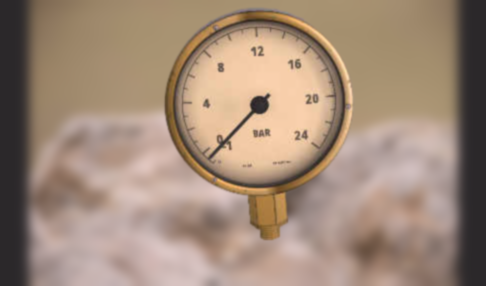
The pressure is -0.5
